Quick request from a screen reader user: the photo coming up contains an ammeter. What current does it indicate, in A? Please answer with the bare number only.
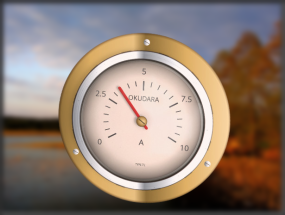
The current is 3.5
